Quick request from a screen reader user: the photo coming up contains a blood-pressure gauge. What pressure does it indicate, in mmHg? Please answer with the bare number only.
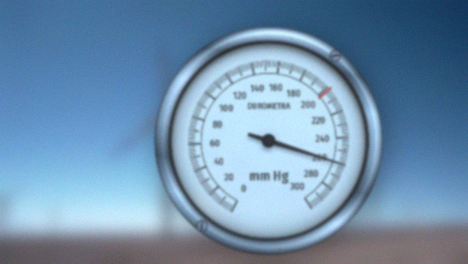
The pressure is 260
